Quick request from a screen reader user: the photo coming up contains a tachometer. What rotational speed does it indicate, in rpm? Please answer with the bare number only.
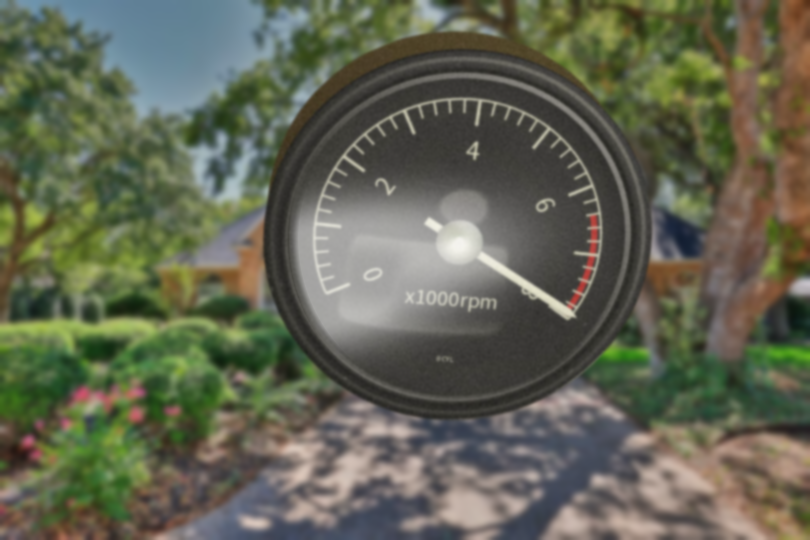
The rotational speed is 7900
